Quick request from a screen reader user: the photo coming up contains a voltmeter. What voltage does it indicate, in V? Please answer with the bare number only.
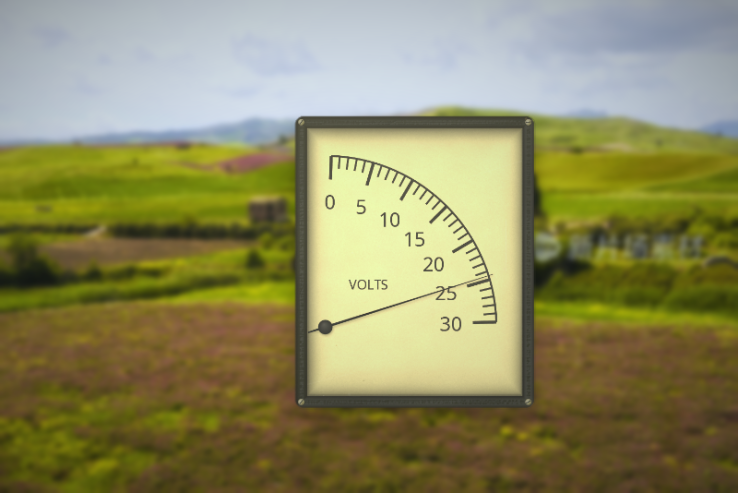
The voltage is 24.5
